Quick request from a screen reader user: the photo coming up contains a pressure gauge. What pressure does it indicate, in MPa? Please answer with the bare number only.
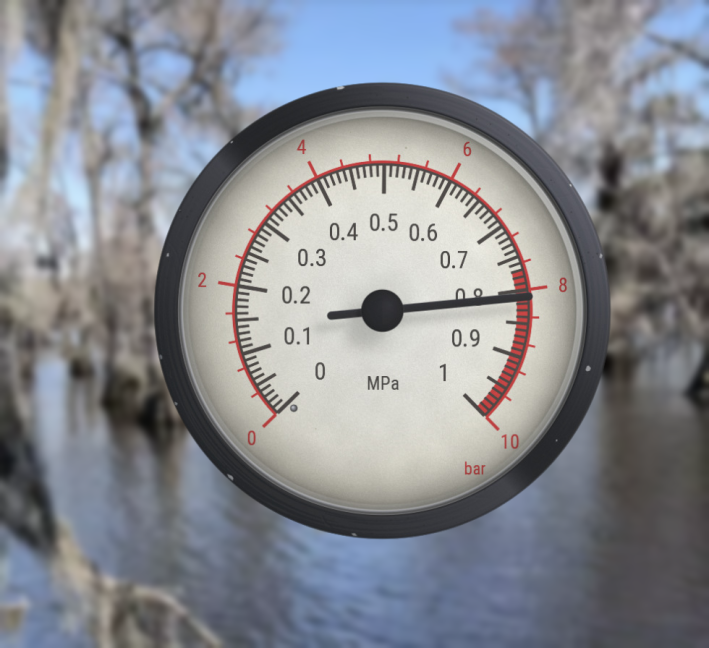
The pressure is 0.81
